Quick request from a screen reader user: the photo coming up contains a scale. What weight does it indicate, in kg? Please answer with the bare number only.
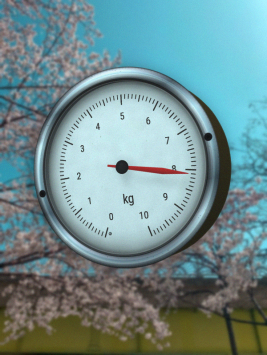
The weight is 8.1
